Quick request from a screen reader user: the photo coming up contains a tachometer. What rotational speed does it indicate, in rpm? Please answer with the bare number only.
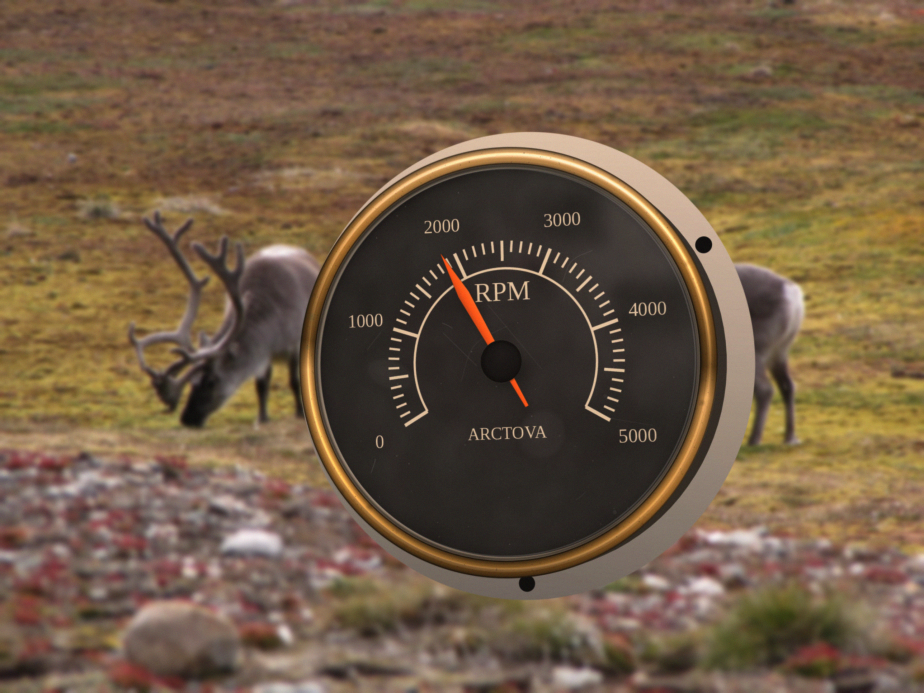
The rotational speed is 1900
